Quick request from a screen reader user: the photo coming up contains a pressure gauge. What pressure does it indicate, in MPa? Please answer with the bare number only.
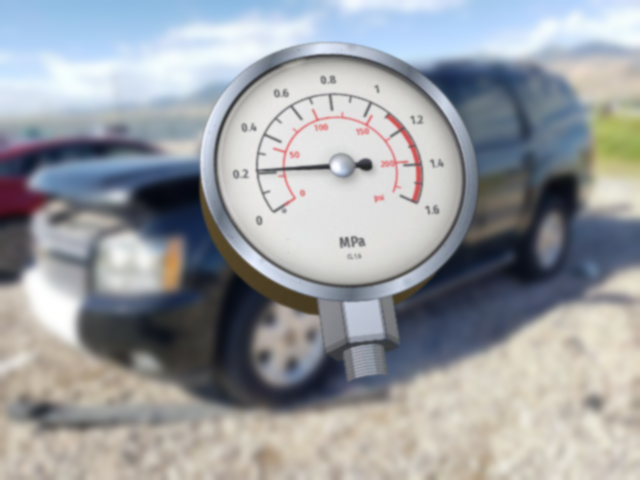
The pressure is 0.2
